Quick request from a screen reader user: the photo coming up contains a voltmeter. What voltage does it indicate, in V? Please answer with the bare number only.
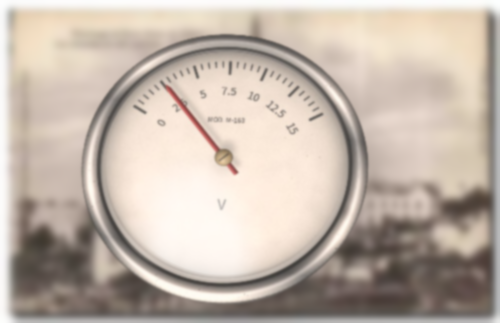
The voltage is 2.5
